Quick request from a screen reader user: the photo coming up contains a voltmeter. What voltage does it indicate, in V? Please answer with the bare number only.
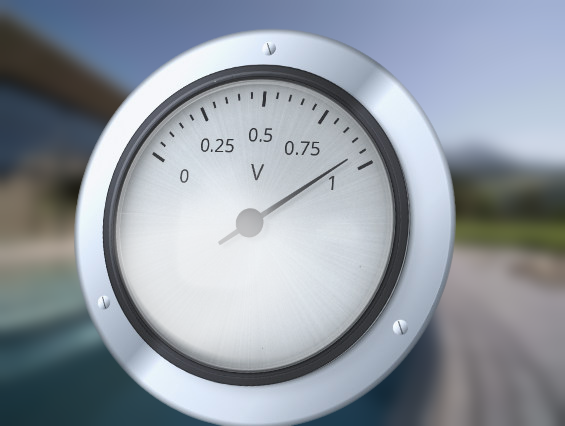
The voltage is 0.95
